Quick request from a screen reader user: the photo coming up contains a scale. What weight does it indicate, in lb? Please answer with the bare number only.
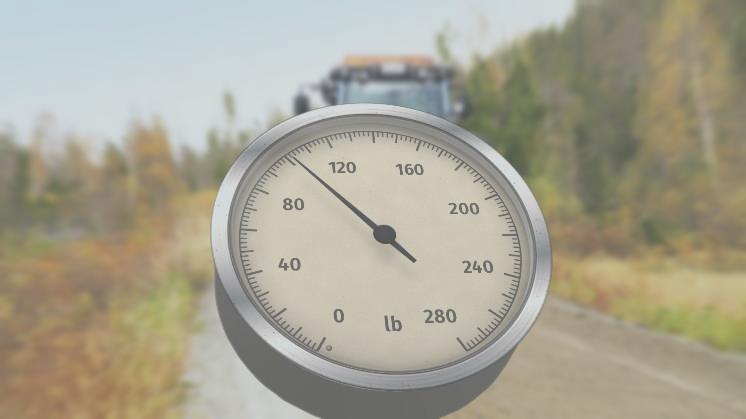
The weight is 100
